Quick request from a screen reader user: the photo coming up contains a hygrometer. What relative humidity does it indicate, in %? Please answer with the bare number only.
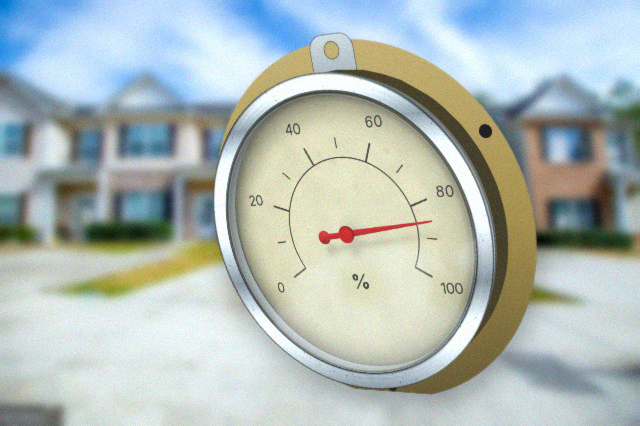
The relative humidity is 85
